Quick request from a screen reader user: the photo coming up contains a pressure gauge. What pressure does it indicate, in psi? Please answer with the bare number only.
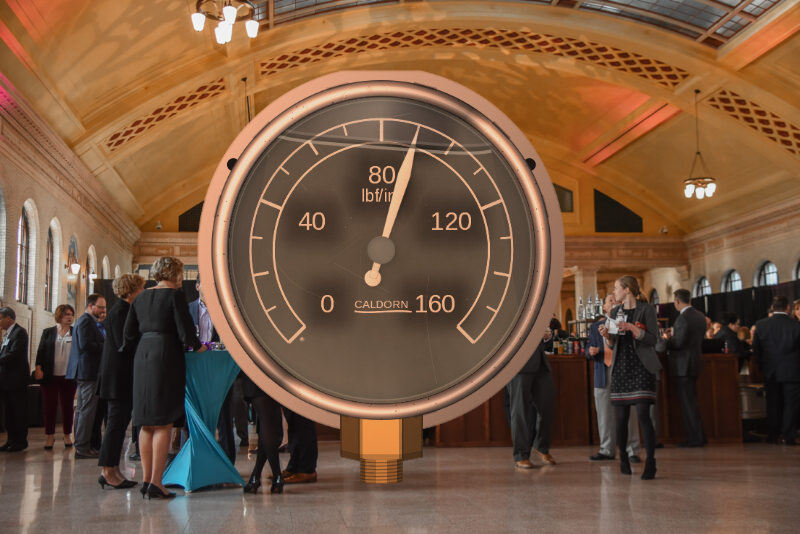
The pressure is 90
